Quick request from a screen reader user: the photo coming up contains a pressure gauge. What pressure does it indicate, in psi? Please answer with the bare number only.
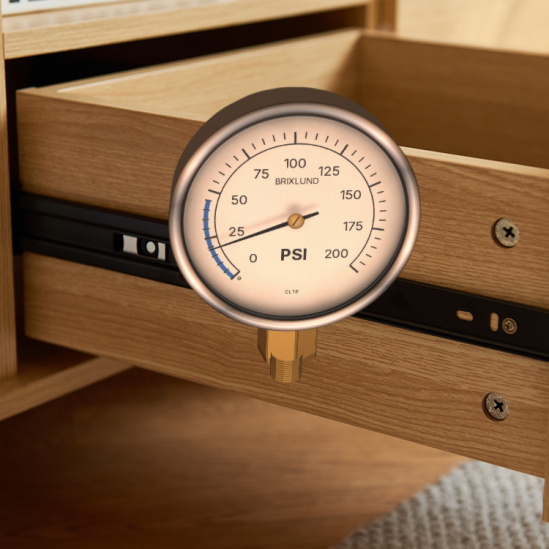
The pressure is 20
